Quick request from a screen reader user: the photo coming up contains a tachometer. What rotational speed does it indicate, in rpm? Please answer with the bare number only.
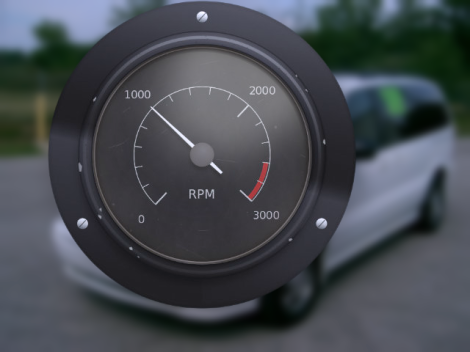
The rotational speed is 1000
